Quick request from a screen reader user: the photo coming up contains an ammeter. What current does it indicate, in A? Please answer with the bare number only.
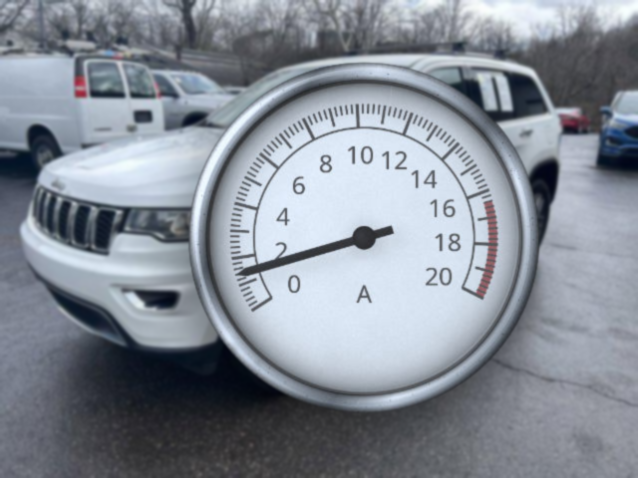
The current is 1.4
